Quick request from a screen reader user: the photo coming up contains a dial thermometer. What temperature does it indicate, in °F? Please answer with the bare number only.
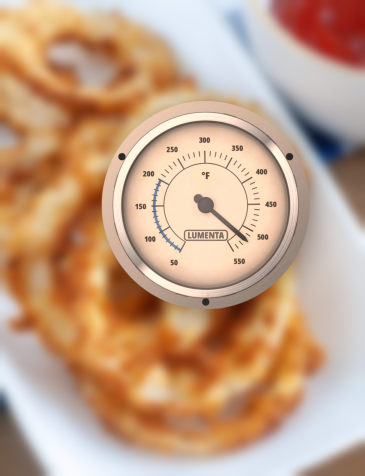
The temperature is 520
